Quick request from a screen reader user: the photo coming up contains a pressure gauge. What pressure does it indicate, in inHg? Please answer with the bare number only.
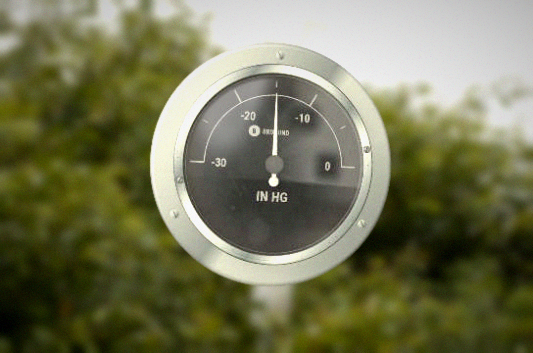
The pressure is -15
